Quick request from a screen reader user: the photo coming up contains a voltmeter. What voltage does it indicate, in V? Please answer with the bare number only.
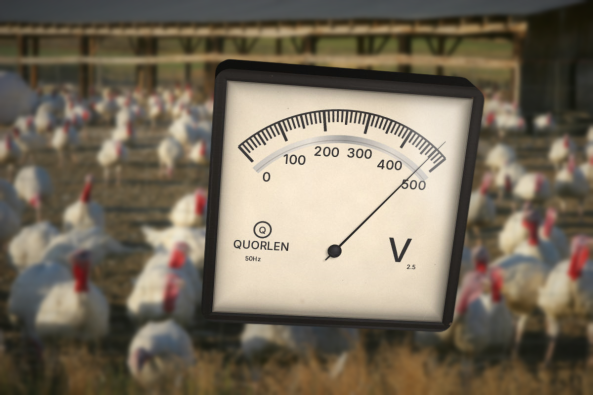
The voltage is 470
